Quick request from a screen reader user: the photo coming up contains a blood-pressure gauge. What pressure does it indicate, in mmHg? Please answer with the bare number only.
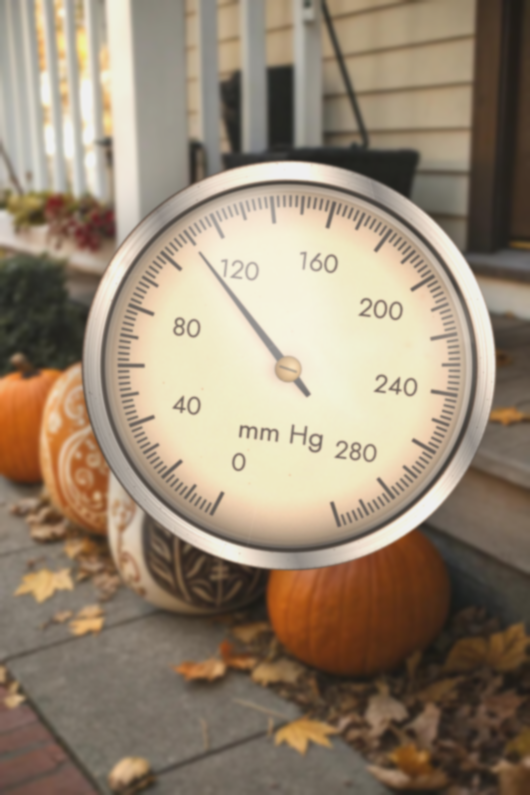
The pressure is 110
